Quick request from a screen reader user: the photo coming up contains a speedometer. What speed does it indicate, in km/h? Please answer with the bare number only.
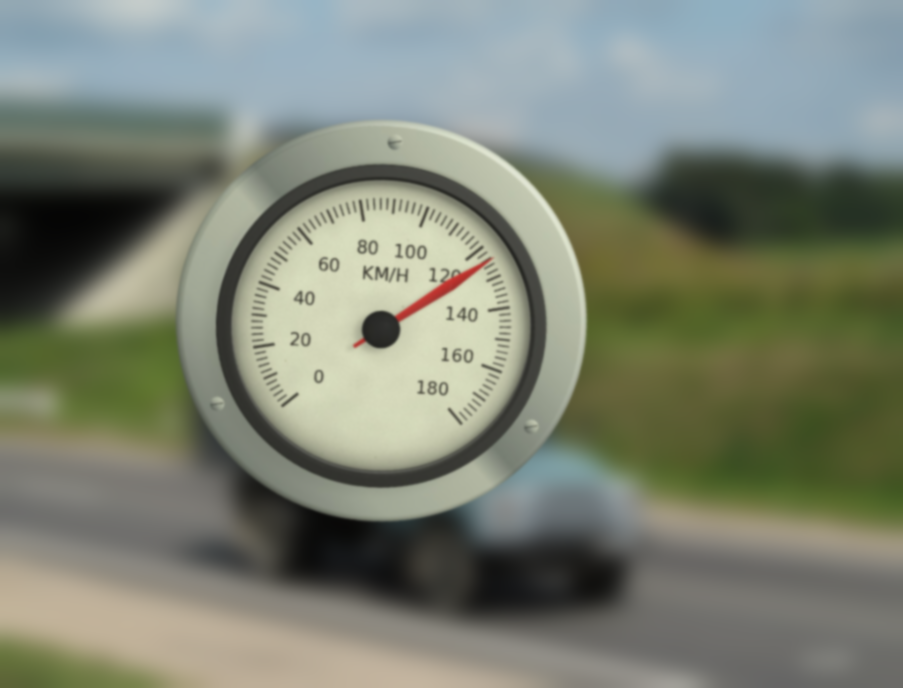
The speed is 124
